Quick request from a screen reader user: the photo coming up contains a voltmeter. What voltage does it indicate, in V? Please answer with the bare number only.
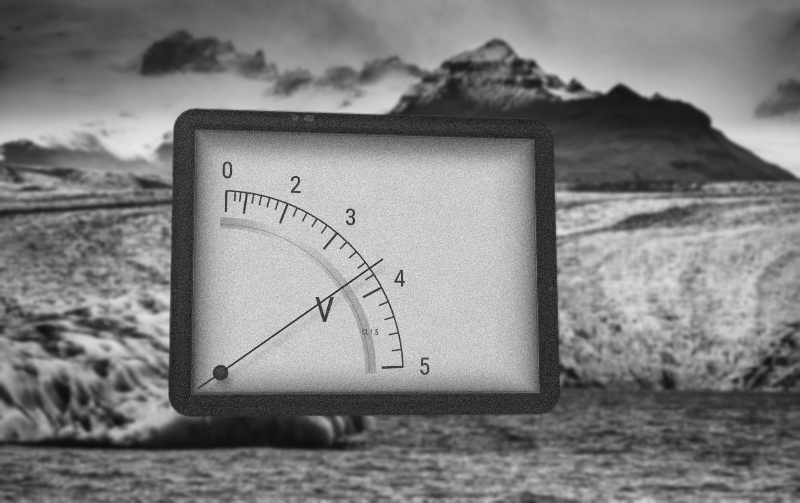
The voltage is 3.7
